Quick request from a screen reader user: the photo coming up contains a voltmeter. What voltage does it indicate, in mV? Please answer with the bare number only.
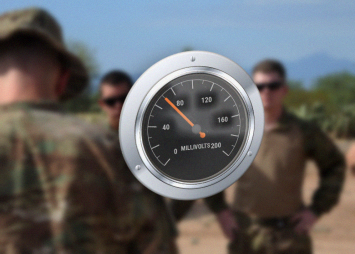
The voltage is 70
